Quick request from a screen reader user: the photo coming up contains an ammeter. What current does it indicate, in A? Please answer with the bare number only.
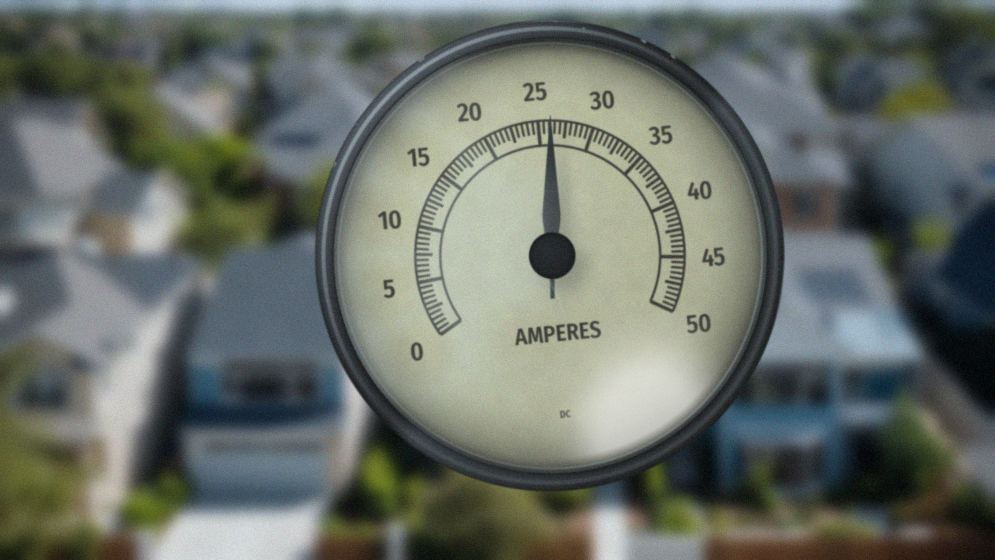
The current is 26
